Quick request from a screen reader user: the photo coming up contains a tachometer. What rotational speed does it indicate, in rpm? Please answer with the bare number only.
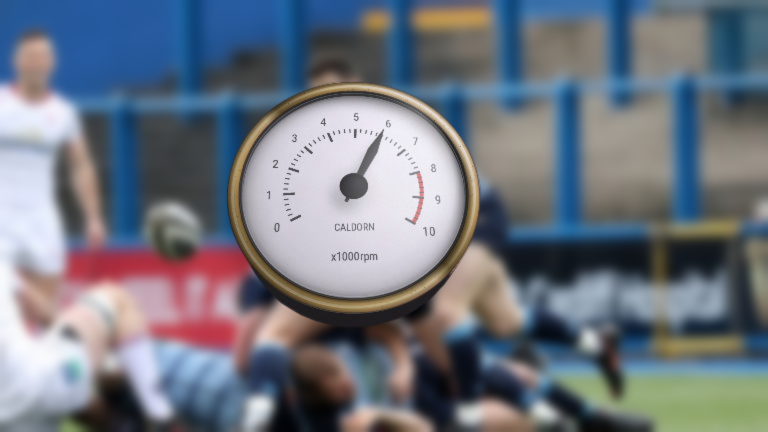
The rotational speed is 6000
